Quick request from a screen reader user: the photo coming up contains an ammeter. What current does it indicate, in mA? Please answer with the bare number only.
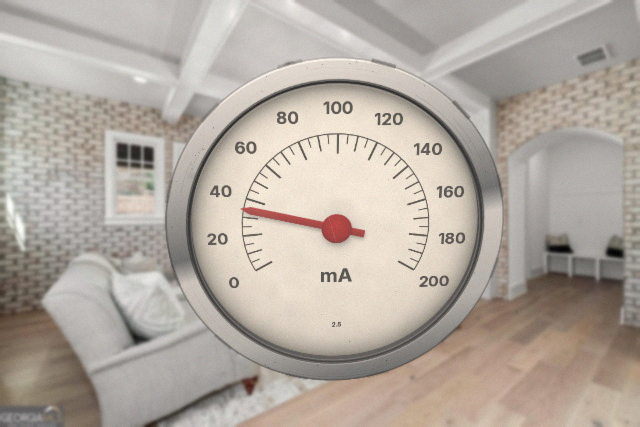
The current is 35
